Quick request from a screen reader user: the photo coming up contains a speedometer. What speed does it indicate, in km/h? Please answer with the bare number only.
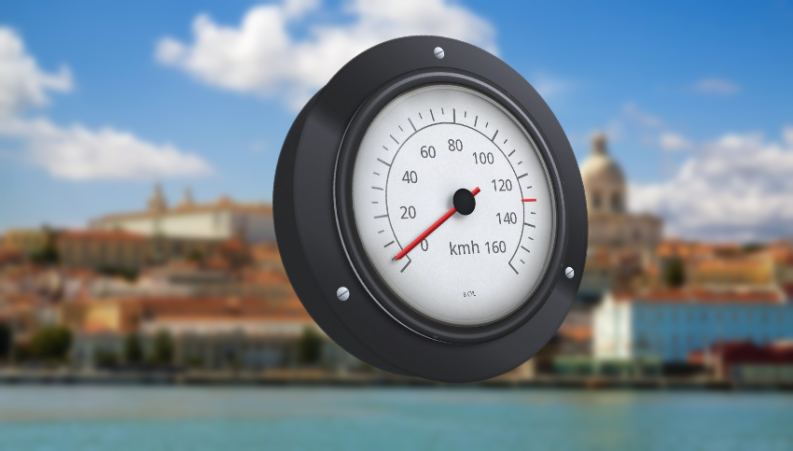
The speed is 5
